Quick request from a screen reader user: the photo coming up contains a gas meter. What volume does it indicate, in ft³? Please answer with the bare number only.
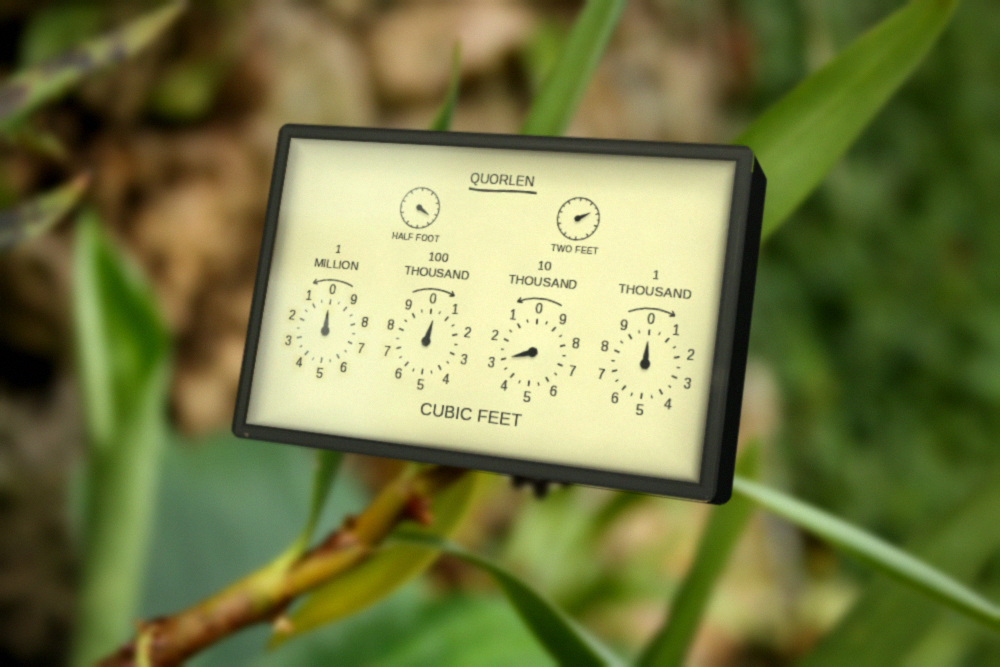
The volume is 3000
